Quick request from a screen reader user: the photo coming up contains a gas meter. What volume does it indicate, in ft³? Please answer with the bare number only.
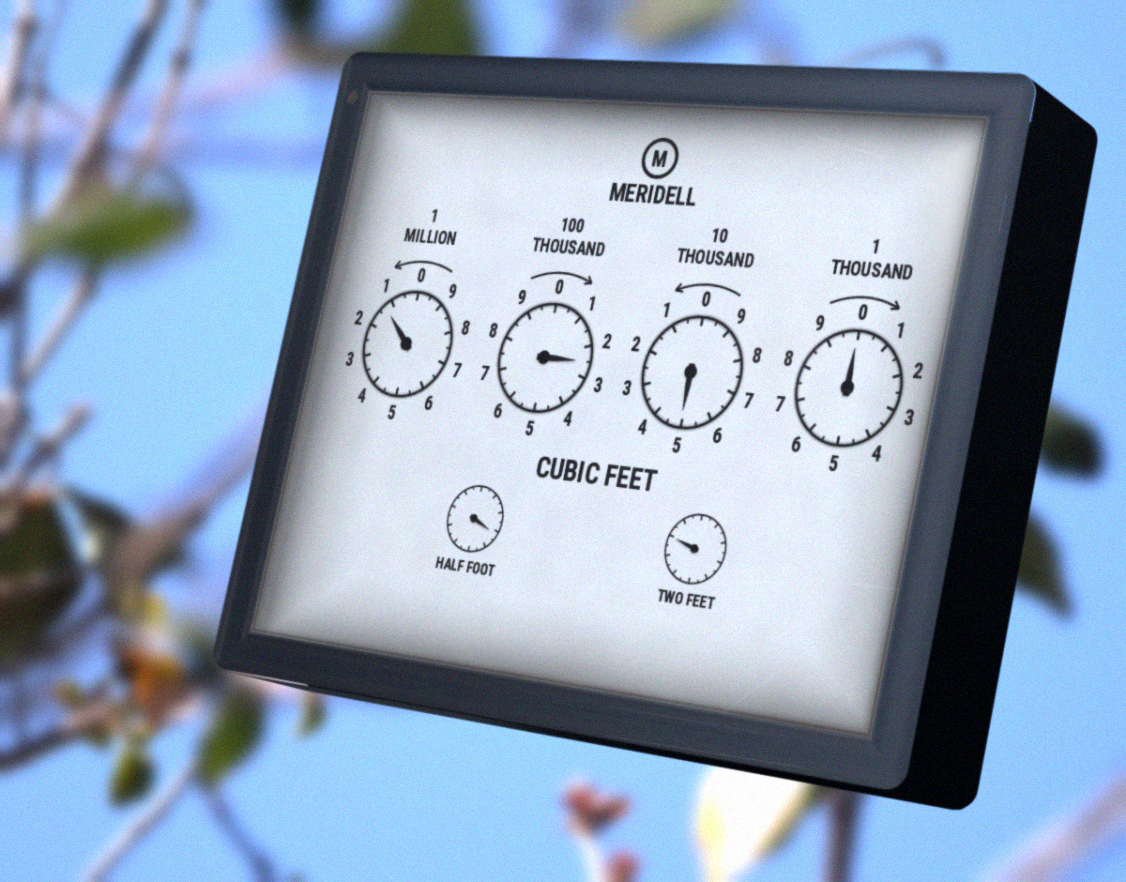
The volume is 125000
